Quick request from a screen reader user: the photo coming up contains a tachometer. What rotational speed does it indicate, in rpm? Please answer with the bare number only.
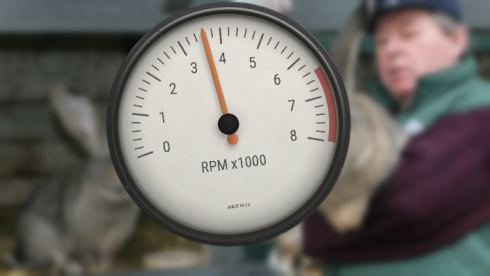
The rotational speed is 3600
